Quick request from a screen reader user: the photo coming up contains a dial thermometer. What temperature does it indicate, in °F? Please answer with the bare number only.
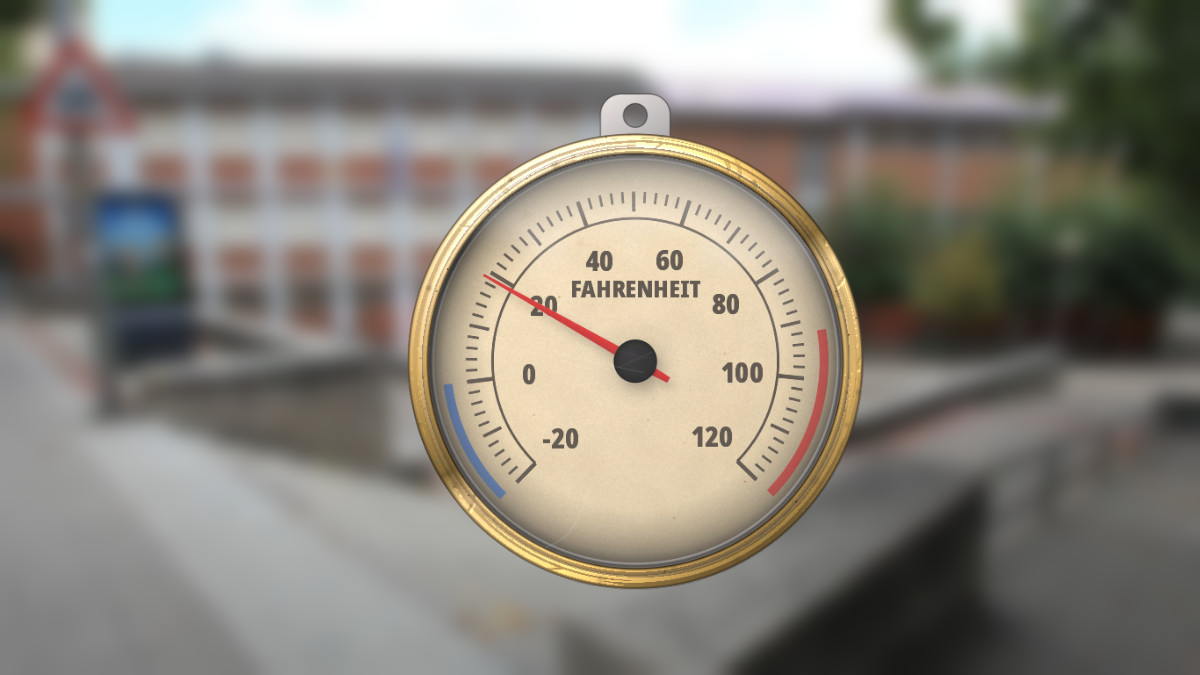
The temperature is 19
